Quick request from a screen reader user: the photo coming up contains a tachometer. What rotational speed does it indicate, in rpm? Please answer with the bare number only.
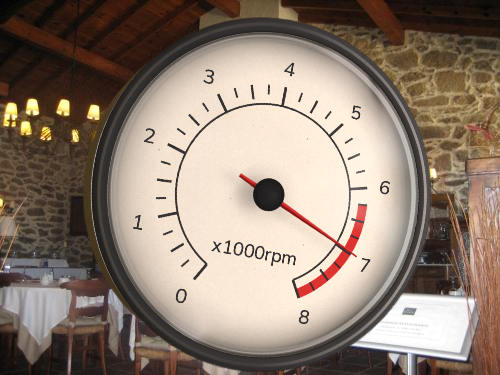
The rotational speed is 7000
